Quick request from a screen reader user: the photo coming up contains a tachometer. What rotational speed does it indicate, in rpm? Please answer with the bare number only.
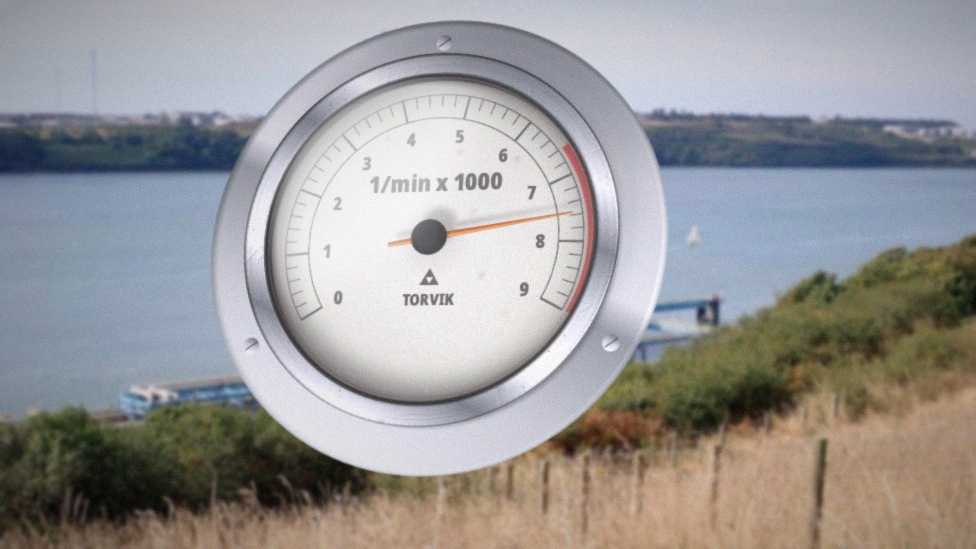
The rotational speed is 7600
